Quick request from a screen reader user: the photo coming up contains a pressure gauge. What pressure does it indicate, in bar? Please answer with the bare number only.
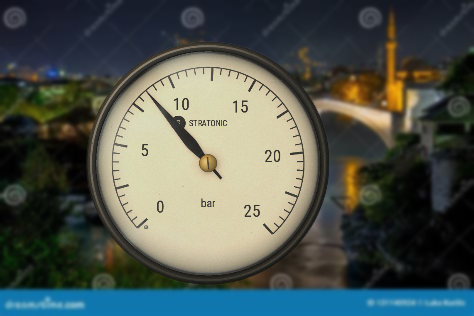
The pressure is 8.5
